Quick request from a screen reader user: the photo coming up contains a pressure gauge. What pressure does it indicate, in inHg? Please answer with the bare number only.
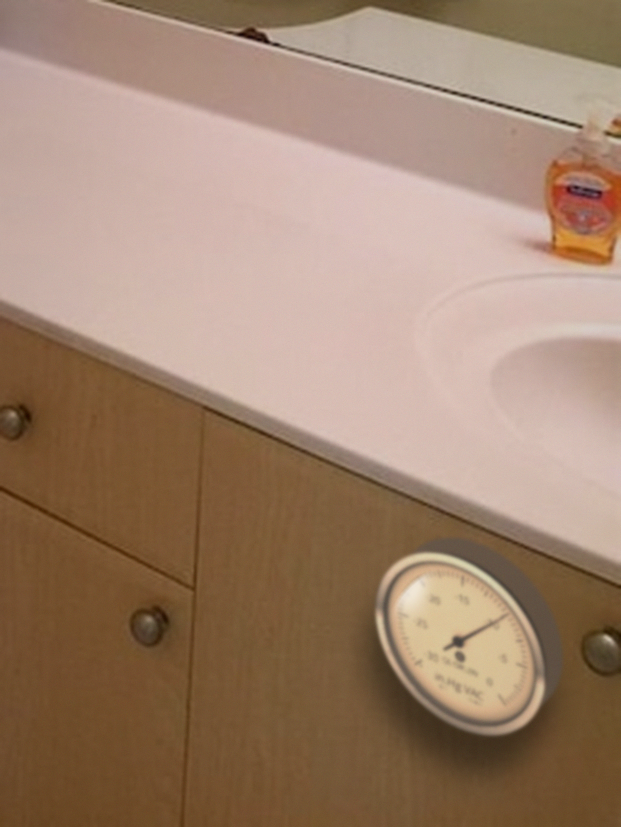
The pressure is -10
